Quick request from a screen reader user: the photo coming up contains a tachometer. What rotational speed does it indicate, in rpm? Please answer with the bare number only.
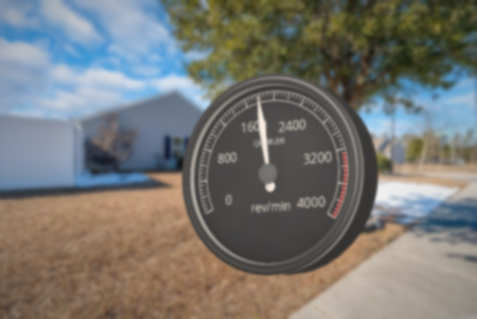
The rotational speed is 1800
